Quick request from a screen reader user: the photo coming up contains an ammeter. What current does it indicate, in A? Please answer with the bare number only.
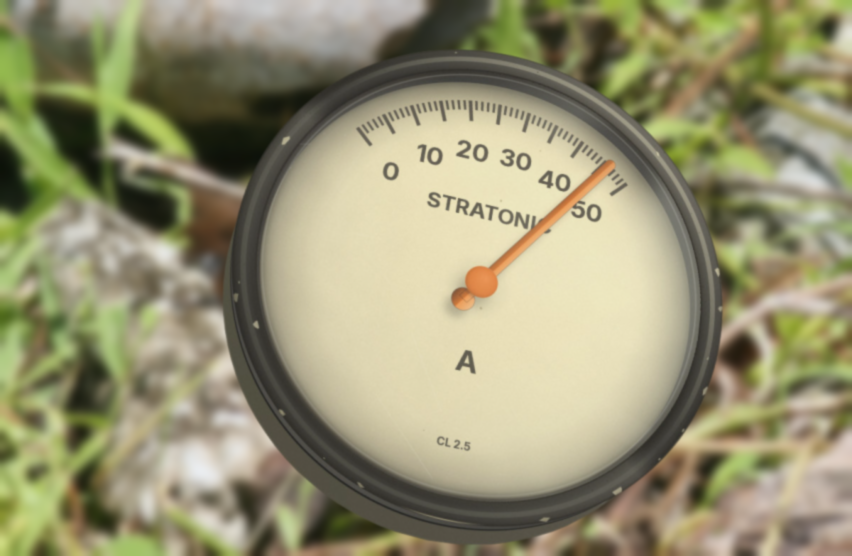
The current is 46
